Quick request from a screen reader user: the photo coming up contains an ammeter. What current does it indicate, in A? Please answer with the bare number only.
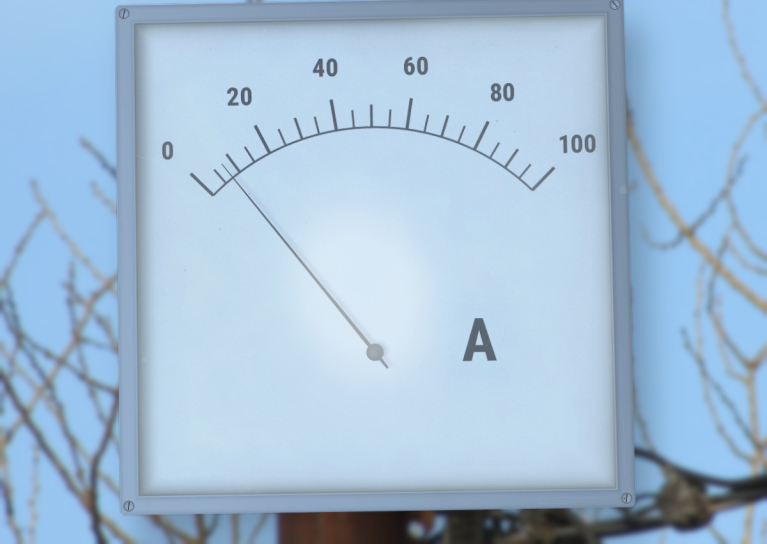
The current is 7.5
